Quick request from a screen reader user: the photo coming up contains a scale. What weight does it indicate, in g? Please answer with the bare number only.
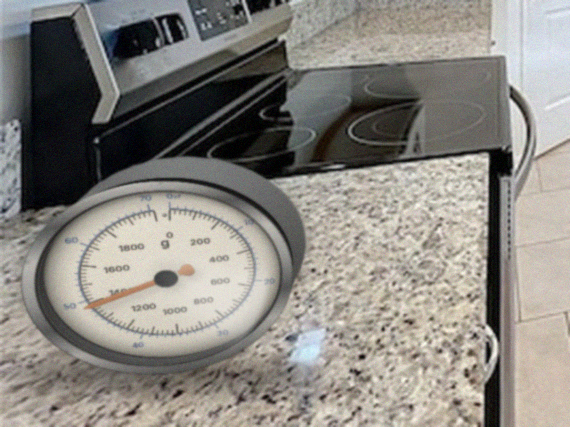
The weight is 1400
